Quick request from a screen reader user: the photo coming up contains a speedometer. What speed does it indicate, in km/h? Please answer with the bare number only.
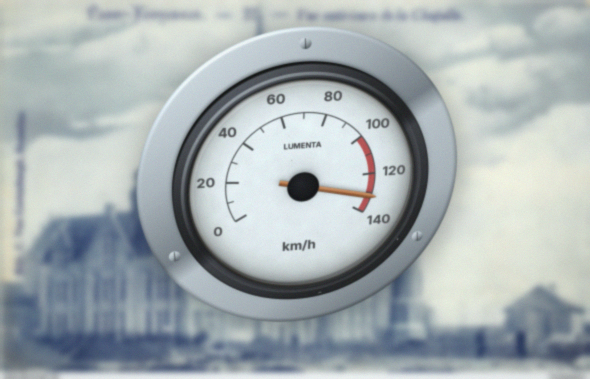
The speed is 130
